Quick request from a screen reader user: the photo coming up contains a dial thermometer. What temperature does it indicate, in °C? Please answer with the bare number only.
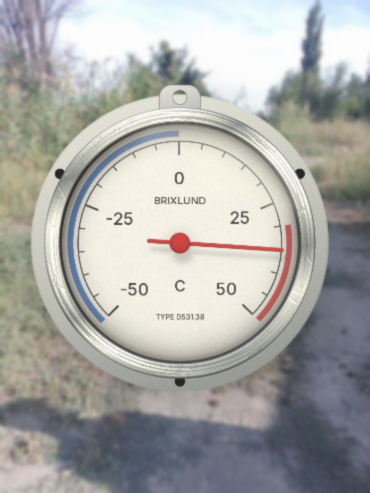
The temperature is 35
